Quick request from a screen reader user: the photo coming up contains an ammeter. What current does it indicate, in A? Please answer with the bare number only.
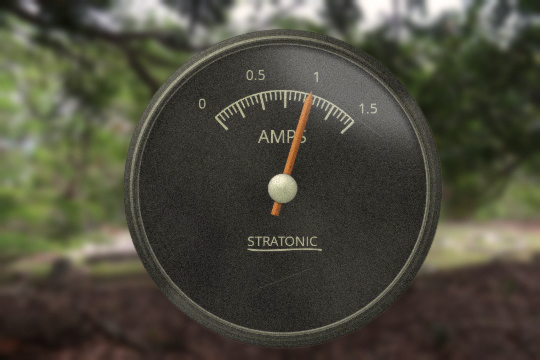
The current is 1
